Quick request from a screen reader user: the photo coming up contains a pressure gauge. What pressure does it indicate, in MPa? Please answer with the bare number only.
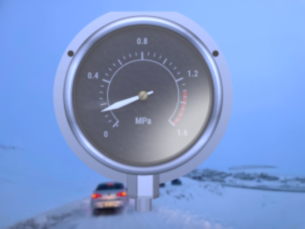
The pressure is 0.15
